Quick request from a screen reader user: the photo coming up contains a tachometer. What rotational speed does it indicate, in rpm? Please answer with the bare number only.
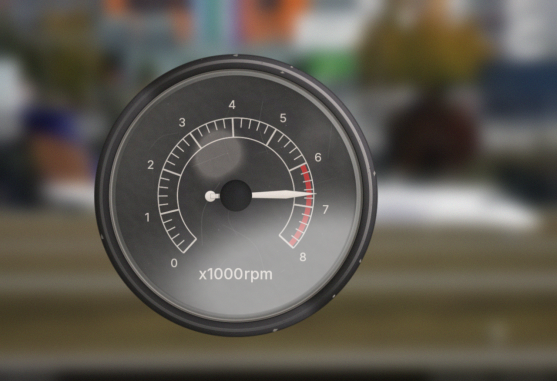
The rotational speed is 6700
